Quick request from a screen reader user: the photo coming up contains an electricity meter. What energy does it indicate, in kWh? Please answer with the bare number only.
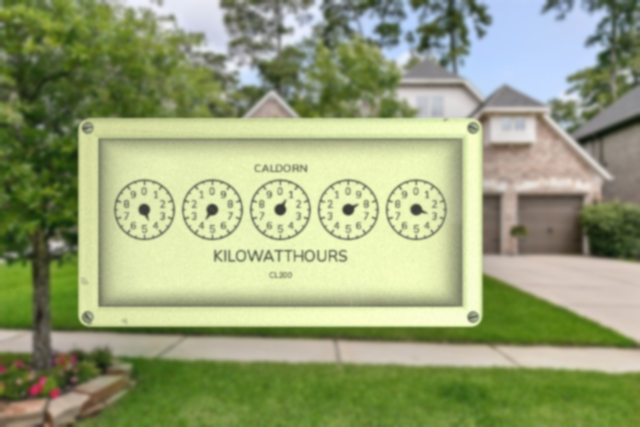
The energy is 44083
